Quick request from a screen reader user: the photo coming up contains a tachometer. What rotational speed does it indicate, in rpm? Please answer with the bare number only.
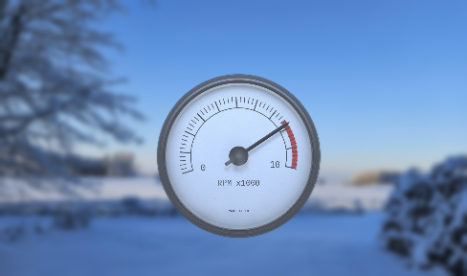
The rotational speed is 7800
